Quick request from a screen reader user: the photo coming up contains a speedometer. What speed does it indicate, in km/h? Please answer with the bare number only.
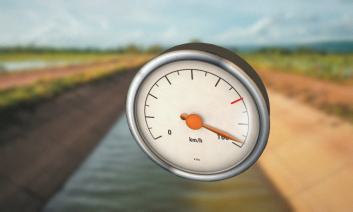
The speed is 155
